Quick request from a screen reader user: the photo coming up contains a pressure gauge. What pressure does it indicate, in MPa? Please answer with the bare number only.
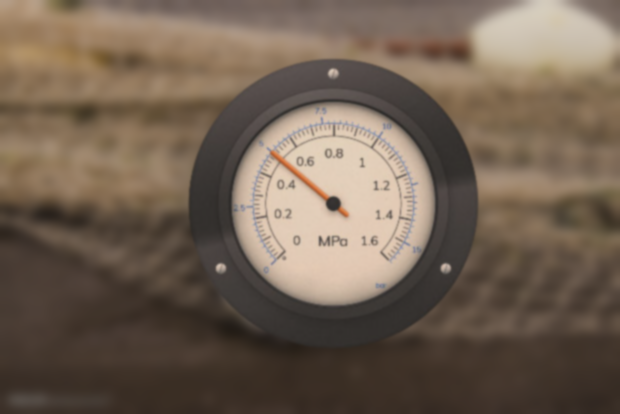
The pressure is 0.5
